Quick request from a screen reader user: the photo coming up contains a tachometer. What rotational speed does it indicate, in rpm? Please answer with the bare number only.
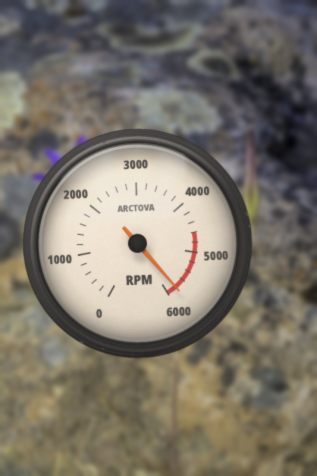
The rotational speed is 5800
